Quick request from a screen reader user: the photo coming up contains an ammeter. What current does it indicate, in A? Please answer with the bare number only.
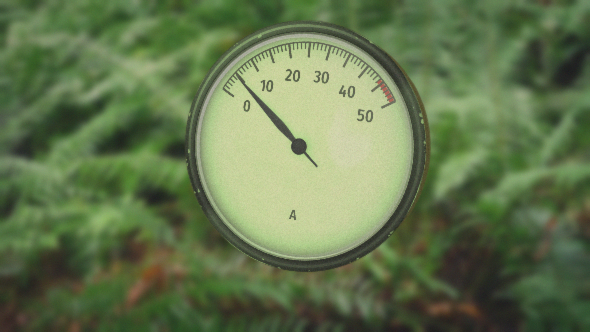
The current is 5
